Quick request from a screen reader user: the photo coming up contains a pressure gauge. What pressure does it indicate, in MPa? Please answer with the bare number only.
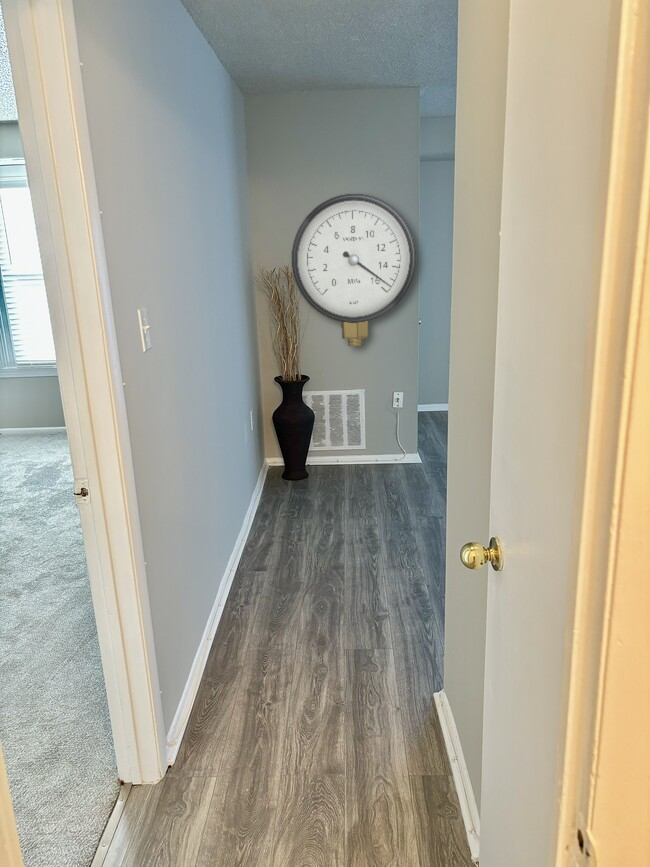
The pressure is 15.5
